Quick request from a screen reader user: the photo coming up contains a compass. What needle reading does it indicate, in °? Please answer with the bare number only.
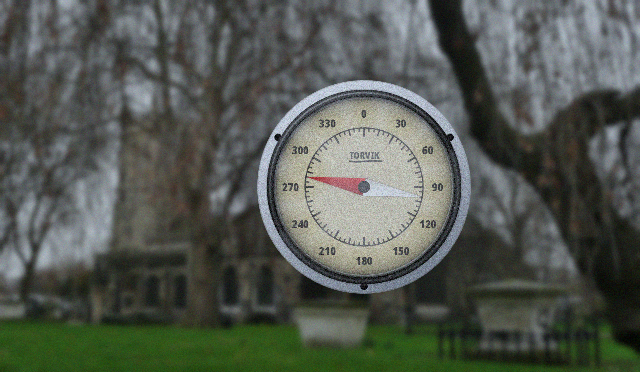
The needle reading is 280
